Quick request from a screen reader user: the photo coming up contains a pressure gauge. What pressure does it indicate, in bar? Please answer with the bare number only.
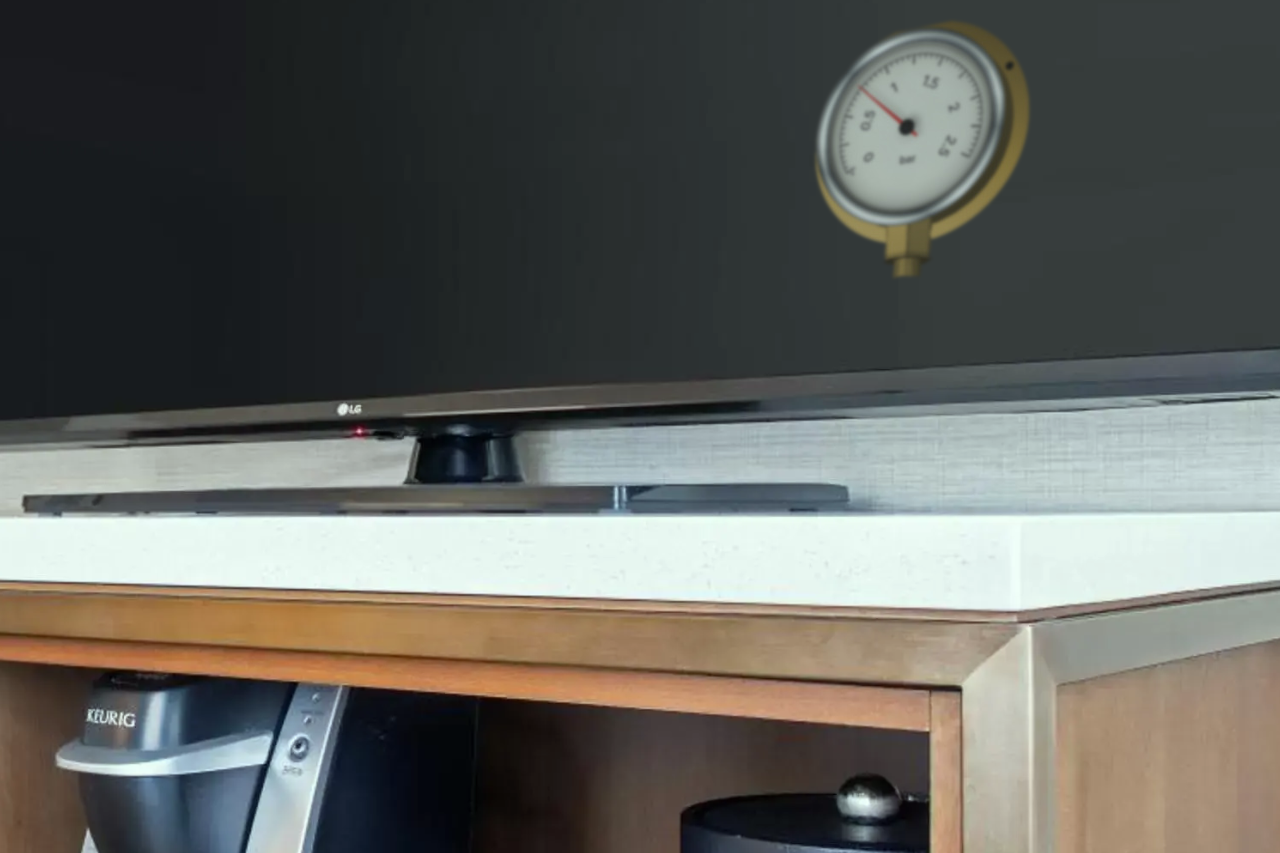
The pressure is 0.75
